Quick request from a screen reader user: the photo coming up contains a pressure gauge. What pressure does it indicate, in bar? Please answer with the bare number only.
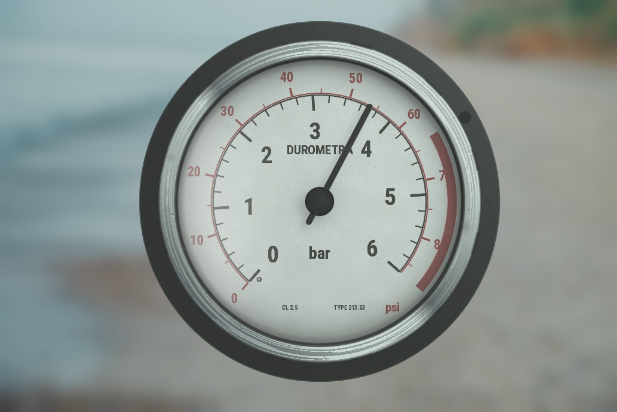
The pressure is 3.7
